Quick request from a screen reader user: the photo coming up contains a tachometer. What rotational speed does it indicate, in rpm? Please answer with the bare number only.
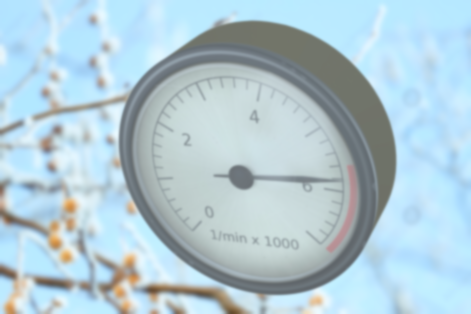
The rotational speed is 5800
